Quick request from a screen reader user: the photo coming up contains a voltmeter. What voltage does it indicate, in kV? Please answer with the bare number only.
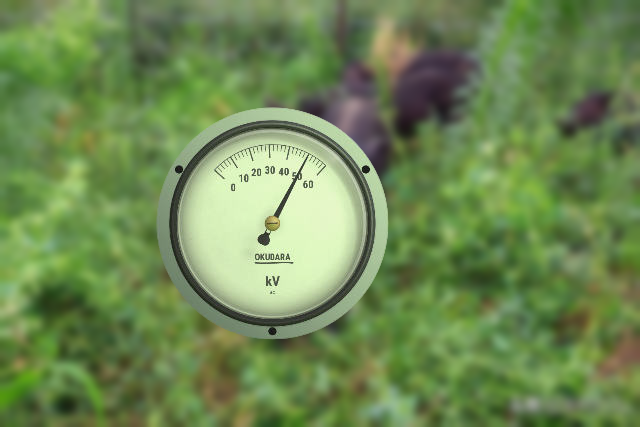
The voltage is 50
